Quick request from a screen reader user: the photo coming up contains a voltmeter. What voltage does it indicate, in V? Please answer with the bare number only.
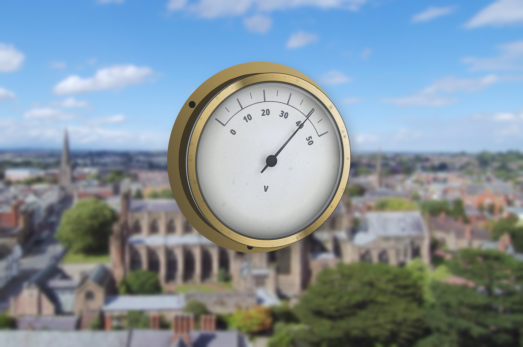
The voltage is 40
